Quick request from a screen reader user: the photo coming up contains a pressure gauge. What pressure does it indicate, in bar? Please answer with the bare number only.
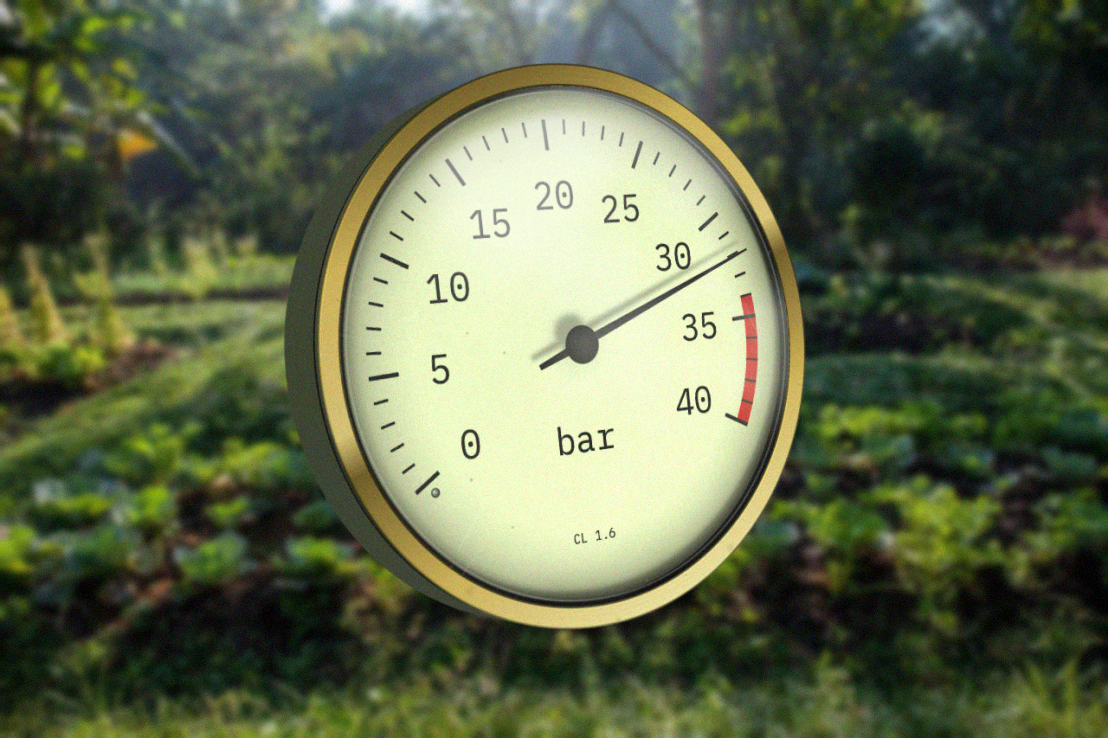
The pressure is 32
